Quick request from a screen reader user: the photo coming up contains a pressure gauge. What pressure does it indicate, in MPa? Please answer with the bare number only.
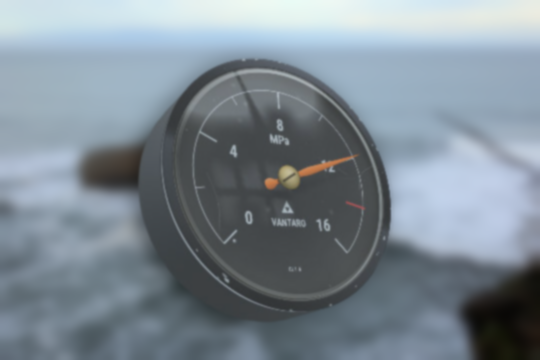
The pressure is 12
